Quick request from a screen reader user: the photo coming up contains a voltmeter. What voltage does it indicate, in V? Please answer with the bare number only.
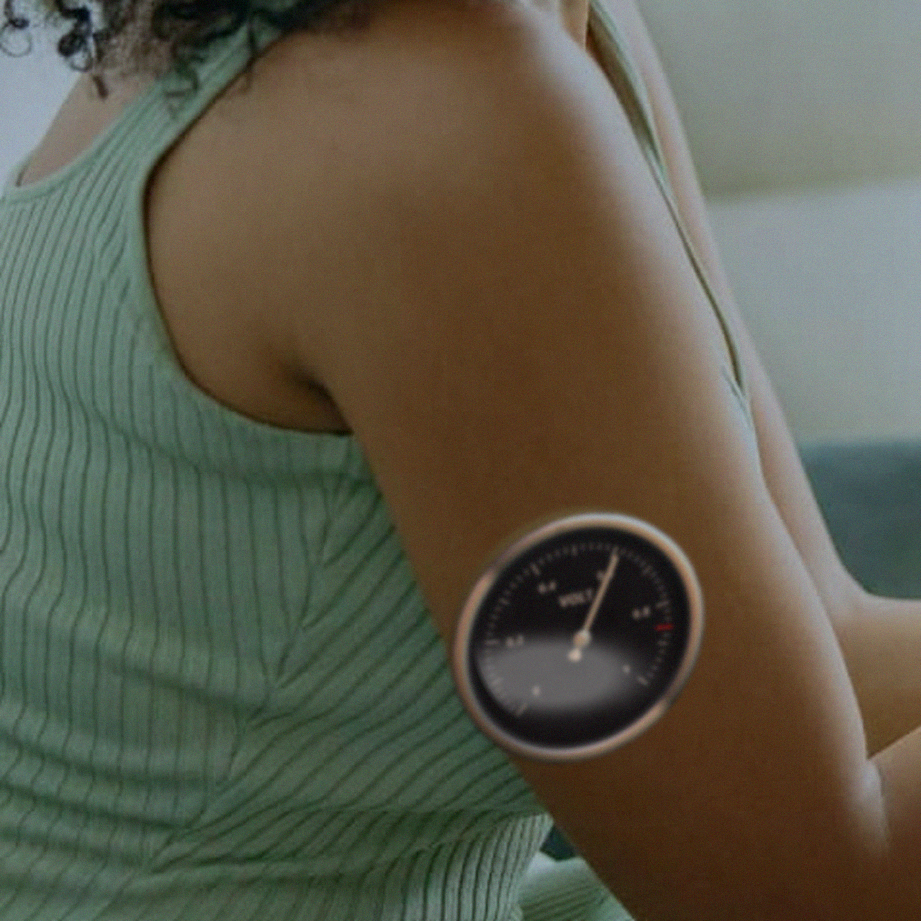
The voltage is 0.6
